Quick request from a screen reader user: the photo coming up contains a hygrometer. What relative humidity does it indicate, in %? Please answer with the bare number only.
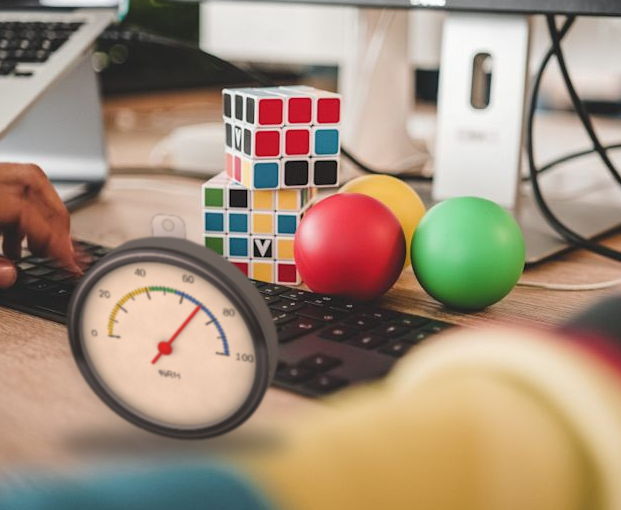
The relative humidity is 70
